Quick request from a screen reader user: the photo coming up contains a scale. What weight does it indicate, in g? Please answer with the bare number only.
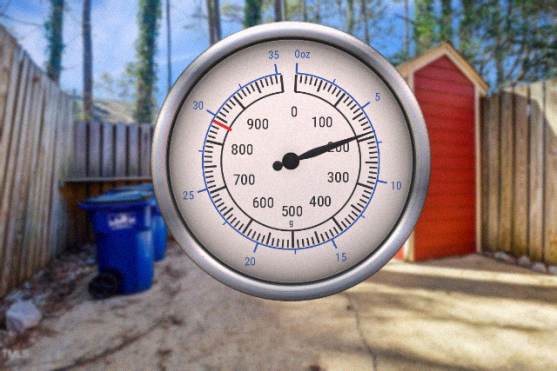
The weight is 190
